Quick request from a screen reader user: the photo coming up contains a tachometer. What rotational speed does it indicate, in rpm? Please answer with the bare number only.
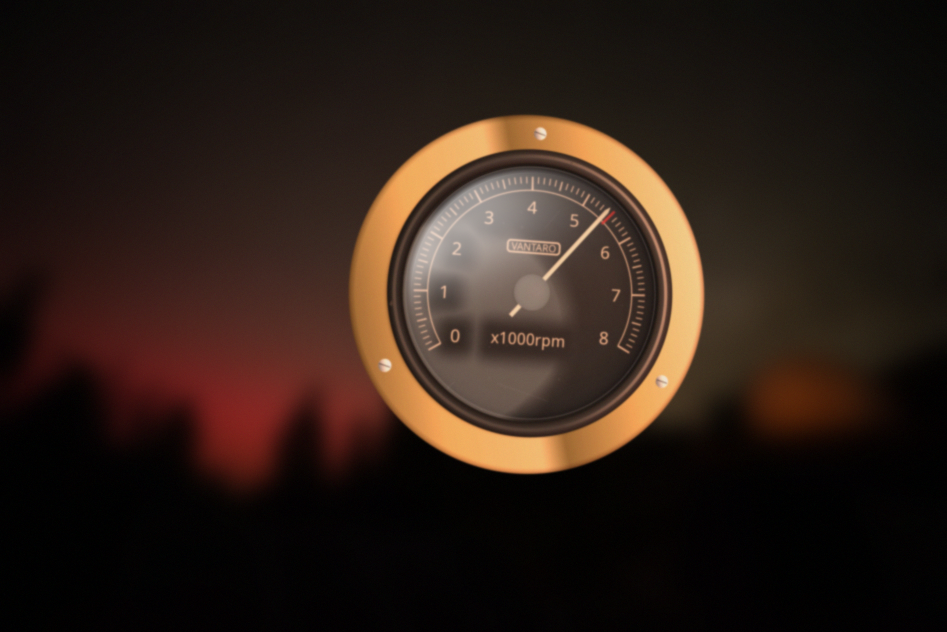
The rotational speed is 5400
